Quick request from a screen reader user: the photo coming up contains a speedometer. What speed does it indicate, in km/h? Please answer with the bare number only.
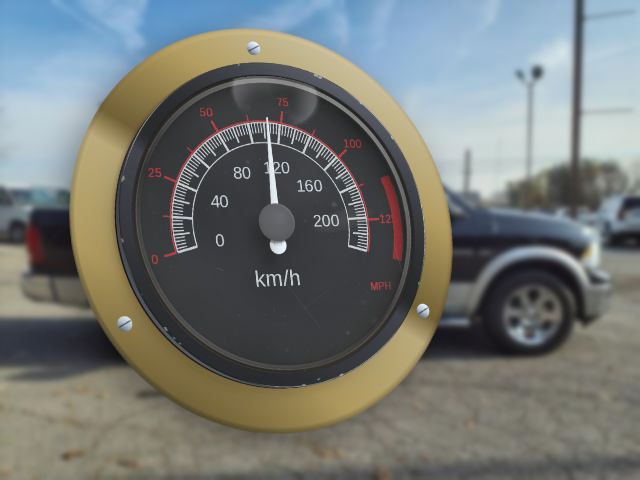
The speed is 110
